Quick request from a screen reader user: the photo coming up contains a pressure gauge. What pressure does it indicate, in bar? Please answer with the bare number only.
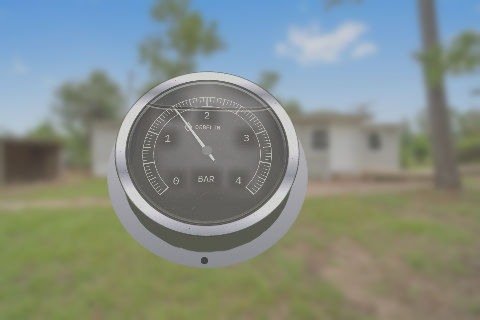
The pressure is 1.5
